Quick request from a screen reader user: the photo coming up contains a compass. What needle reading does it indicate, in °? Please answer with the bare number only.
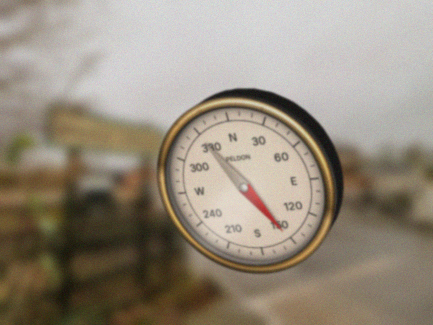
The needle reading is 150
